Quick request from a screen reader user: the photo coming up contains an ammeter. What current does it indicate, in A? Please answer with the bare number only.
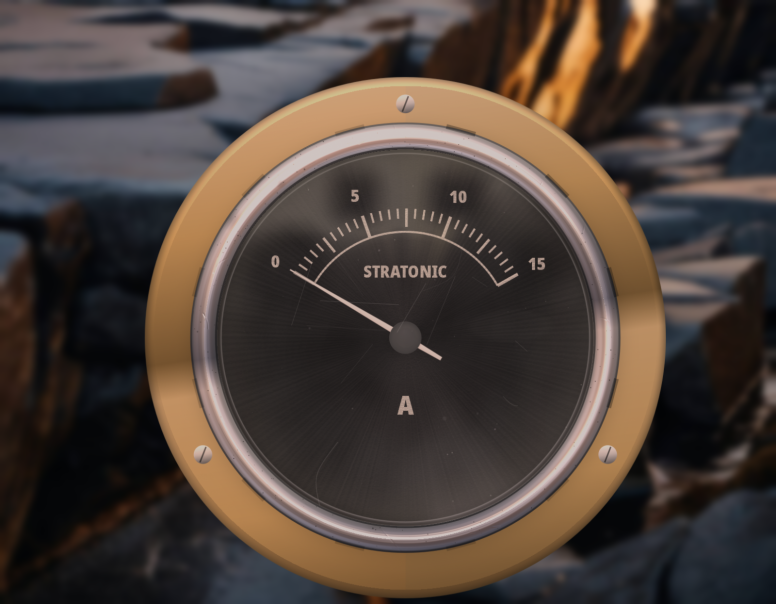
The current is 0
